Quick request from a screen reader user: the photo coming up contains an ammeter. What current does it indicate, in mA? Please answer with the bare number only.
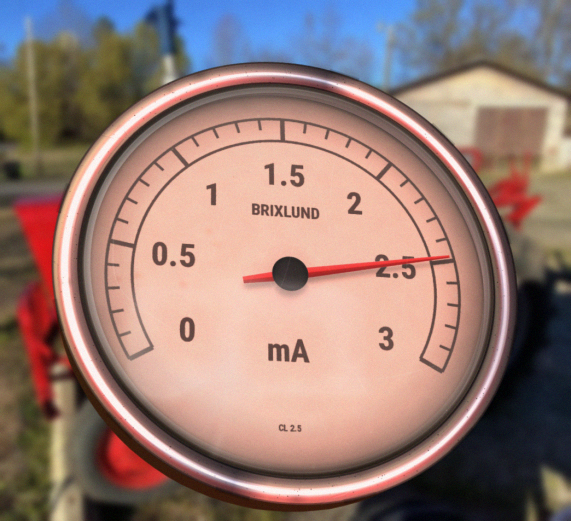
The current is 2.5
